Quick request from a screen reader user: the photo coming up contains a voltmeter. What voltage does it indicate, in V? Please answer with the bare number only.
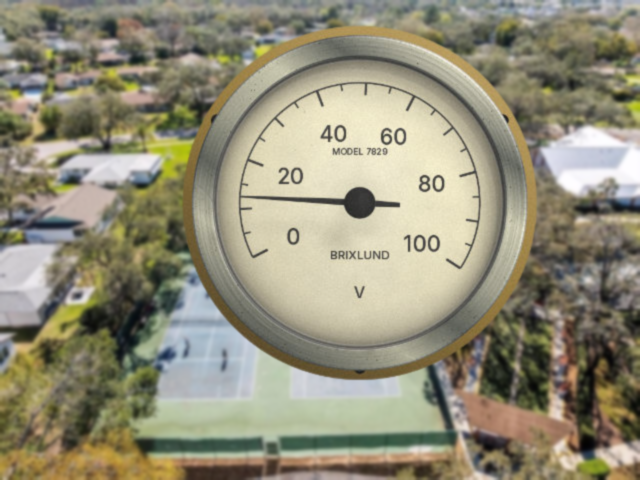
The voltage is 12.5
